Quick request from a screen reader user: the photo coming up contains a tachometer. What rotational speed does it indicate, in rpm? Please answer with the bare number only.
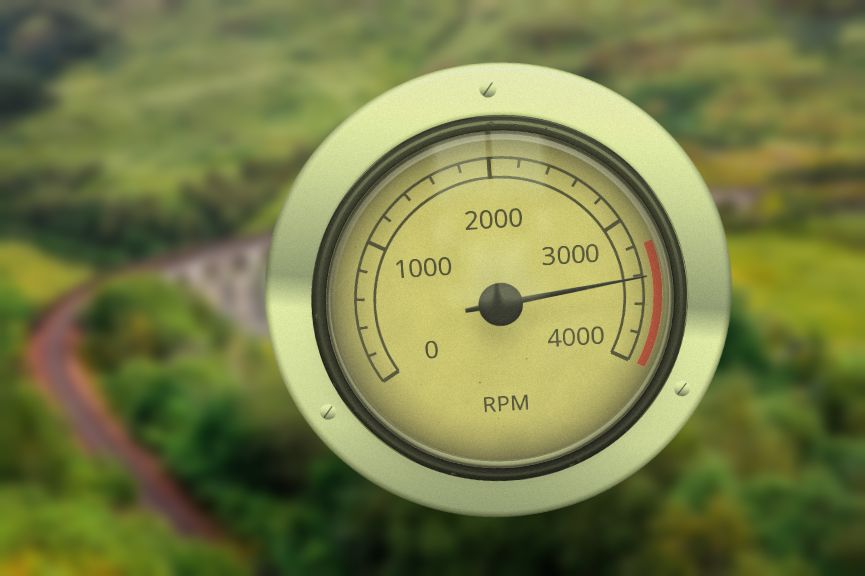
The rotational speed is 3400
